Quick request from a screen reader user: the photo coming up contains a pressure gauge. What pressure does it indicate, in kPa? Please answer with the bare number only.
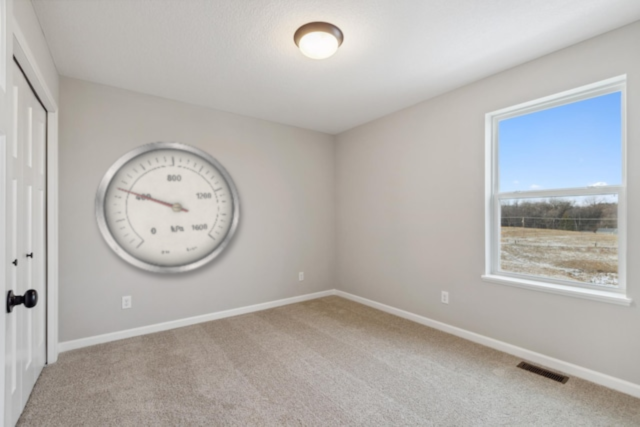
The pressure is 400
